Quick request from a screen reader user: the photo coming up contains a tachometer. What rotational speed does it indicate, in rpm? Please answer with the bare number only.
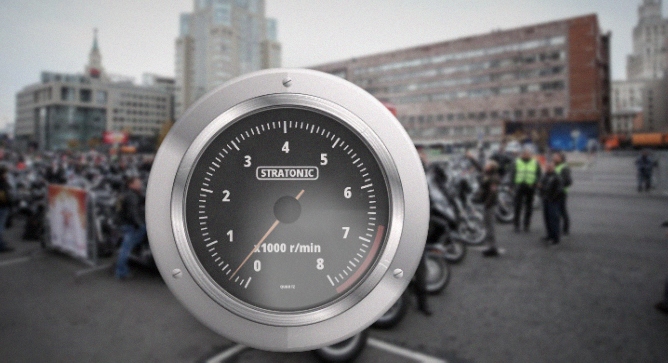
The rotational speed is 300
